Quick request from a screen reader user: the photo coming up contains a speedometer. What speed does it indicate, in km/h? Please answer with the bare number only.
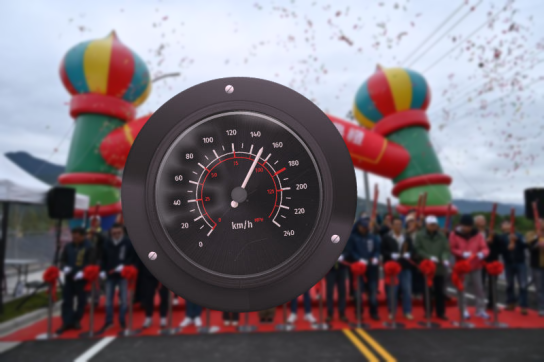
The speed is 150
